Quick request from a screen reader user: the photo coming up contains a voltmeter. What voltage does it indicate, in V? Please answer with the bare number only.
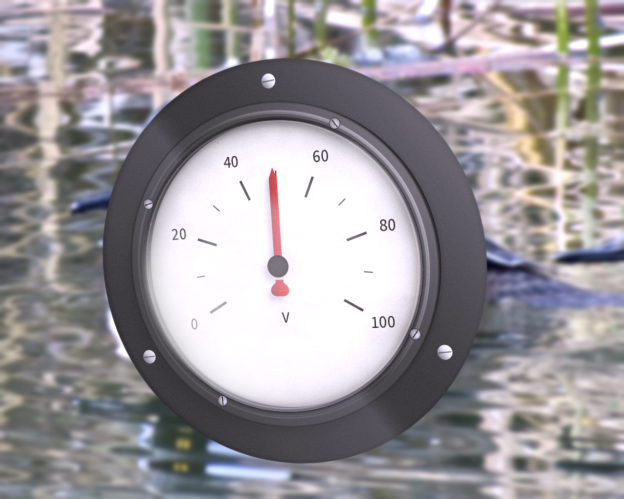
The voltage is 50
